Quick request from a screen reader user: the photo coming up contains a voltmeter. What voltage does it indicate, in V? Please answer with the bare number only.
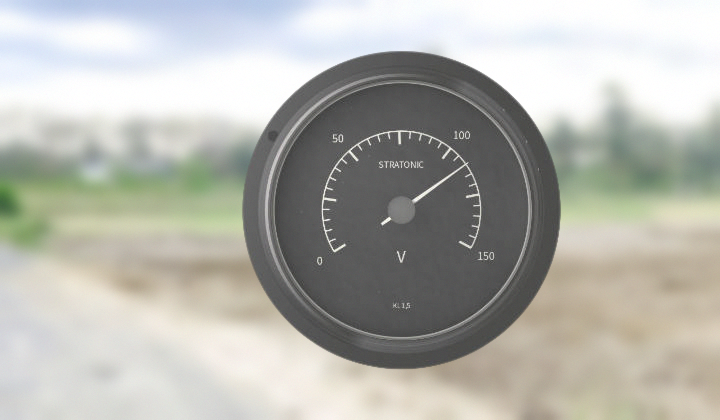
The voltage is 110
